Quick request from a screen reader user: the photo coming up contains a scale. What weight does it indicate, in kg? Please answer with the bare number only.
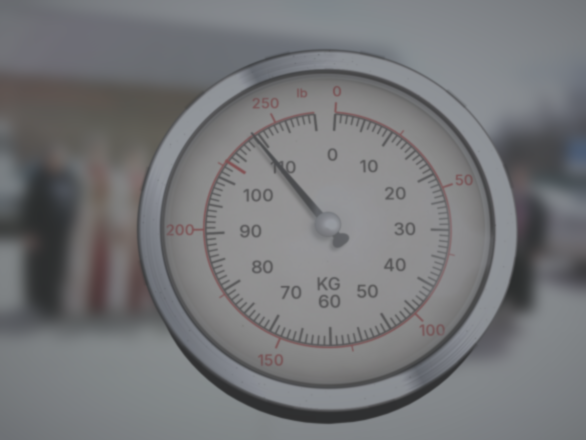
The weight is 109
